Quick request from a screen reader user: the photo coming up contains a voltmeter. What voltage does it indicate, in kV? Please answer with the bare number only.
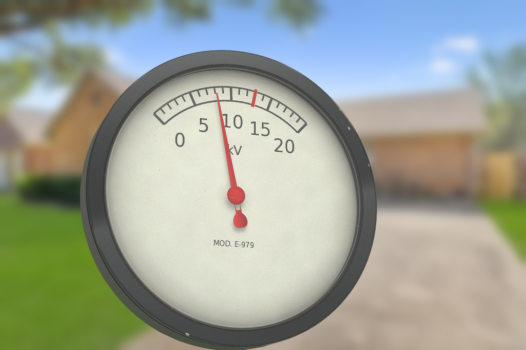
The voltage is 8
